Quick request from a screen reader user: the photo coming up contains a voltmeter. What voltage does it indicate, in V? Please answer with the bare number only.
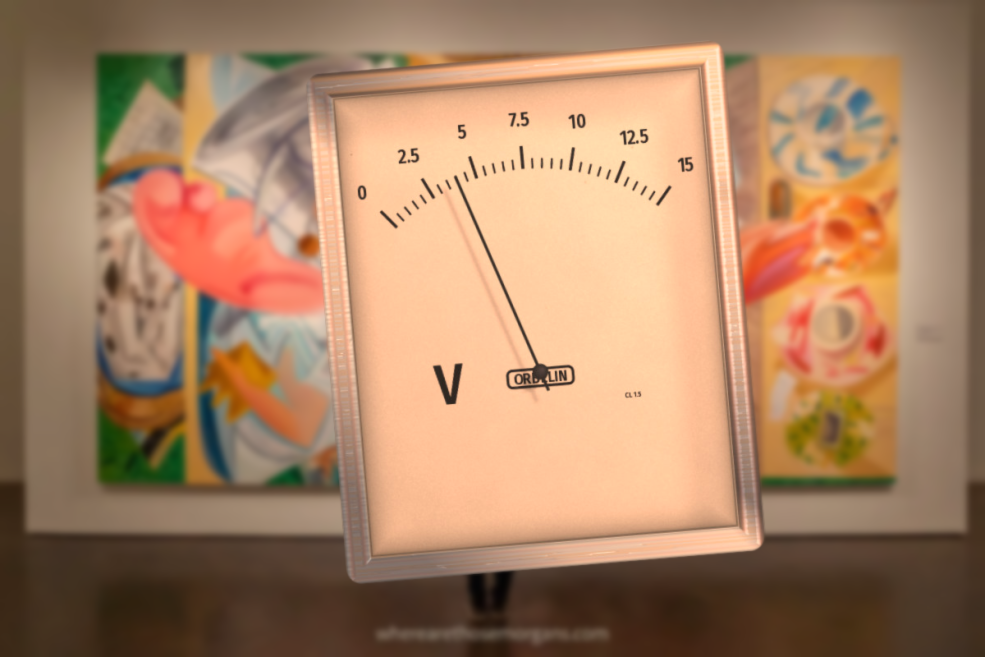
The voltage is 4
